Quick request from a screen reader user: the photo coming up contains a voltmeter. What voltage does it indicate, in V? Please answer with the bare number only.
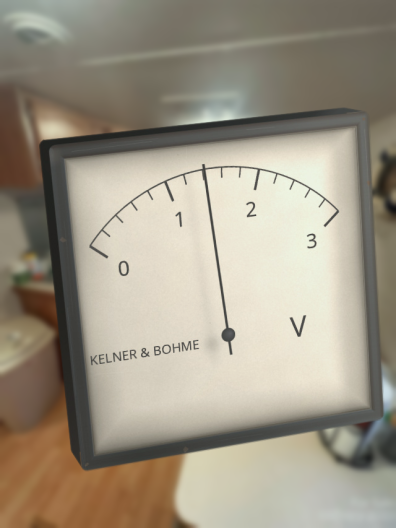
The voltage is 1.4
